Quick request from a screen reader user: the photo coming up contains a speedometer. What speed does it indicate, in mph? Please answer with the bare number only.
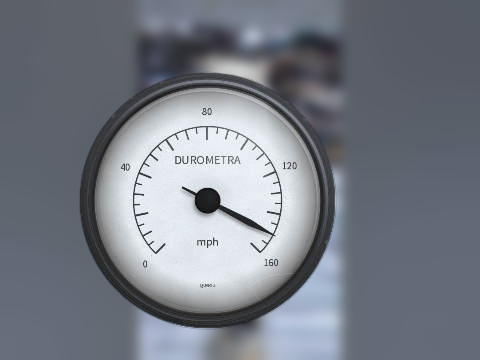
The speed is 150
